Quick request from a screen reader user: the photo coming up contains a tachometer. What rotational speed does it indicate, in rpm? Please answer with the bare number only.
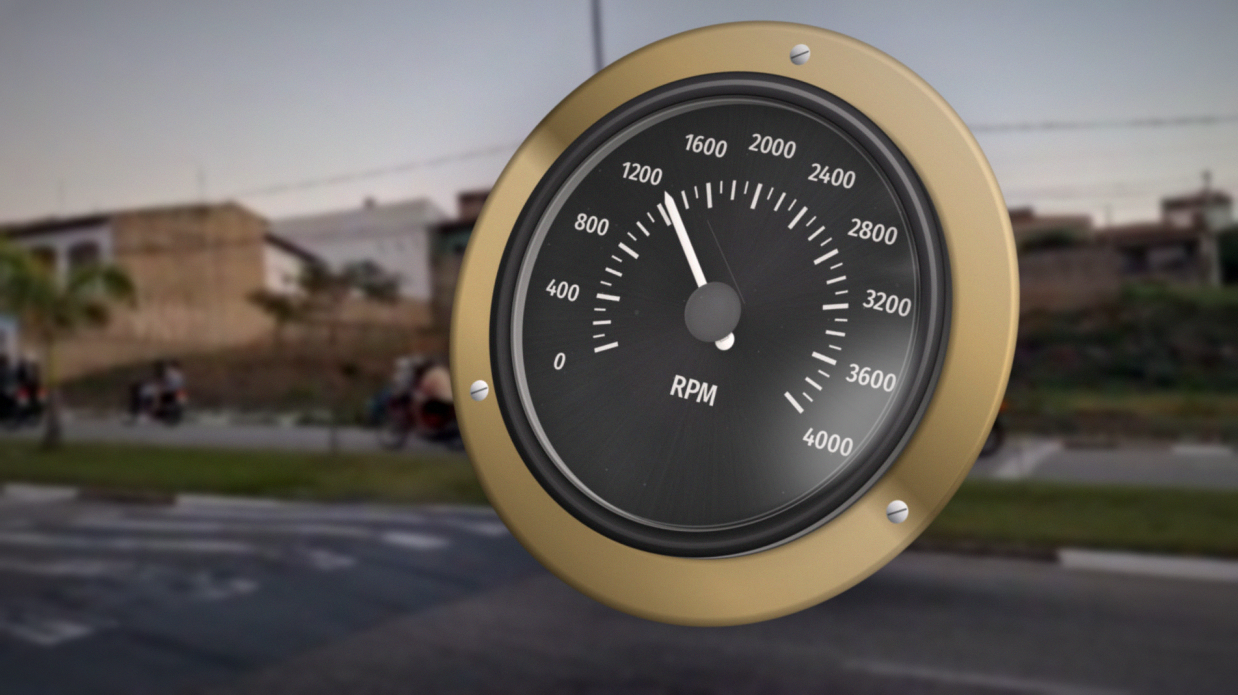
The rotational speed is 1300
